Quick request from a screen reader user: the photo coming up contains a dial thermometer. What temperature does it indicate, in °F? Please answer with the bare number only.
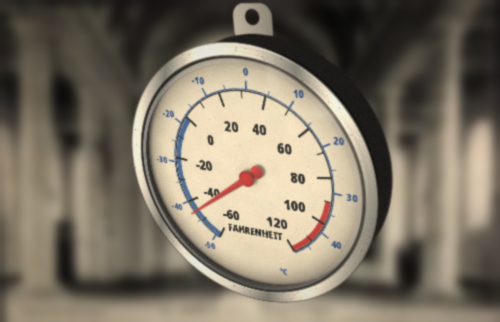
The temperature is -45
